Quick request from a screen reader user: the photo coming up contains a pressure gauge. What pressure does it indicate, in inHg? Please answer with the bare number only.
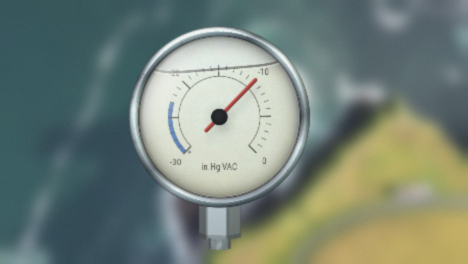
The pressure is -10
